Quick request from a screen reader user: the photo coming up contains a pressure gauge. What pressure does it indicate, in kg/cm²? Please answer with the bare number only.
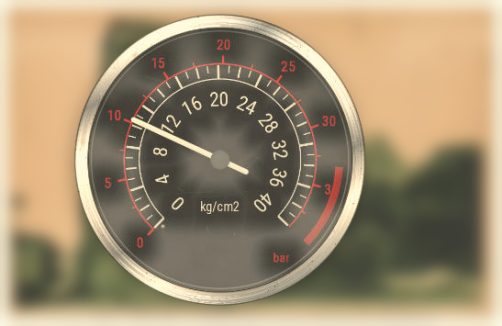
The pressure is 10.5
